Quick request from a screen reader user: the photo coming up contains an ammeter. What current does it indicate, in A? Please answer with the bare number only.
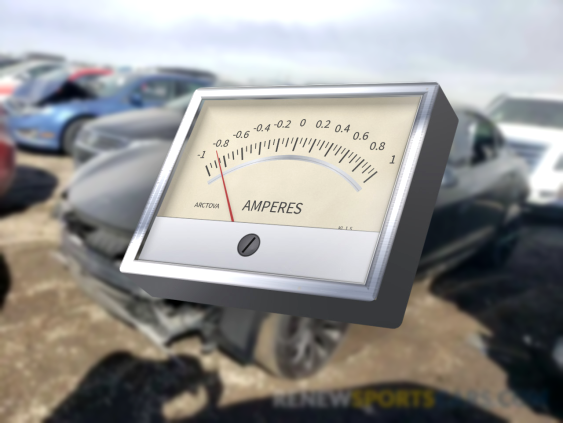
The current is -0.85
